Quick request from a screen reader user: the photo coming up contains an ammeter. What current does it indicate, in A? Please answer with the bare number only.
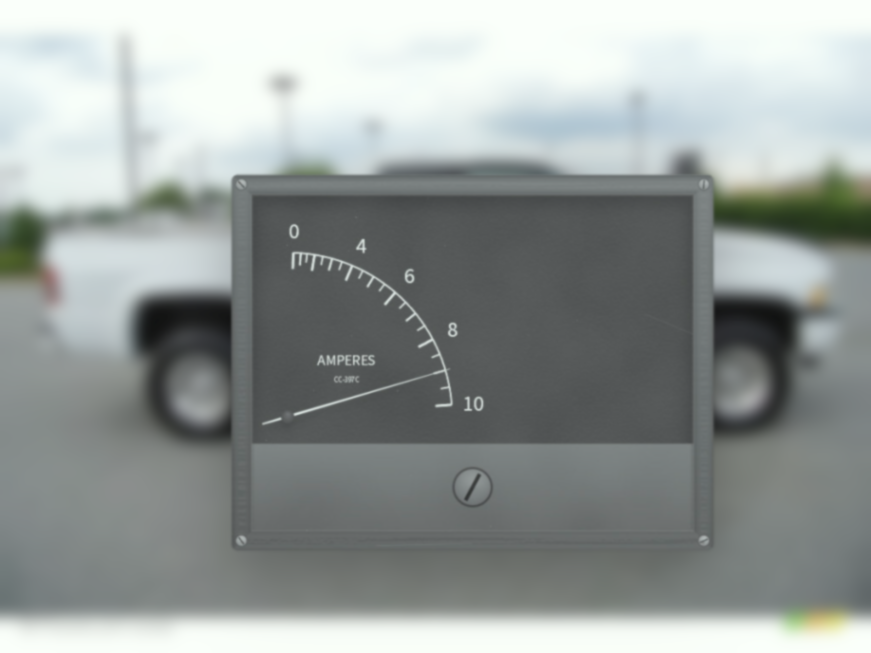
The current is 9
